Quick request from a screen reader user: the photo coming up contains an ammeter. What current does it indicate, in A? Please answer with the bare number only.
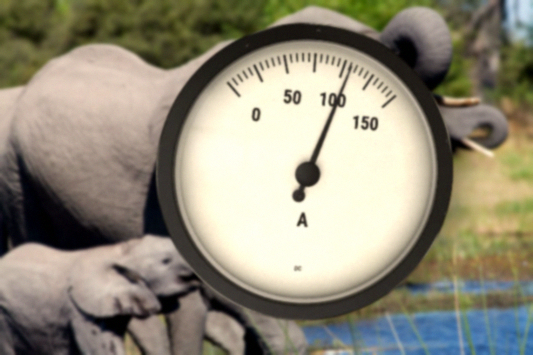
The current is 105
